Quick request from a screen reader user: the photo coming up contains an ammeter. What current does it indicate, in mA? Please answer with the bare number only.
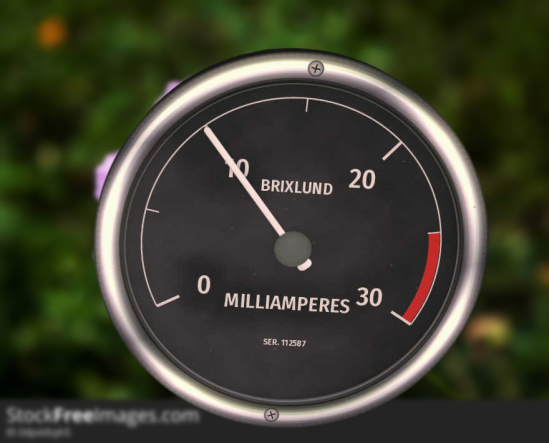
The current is 10
